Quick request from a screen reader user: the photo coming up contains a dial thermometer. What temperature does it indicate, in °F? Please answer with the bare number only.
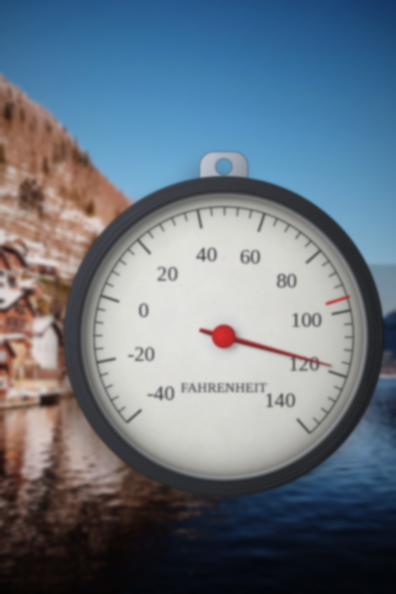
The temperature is 118
